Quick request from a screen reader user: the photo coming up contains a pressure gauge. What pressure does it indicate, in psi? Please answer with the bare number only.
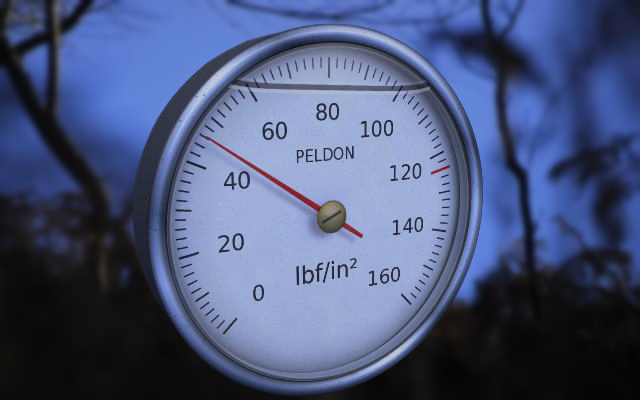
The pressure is 46
